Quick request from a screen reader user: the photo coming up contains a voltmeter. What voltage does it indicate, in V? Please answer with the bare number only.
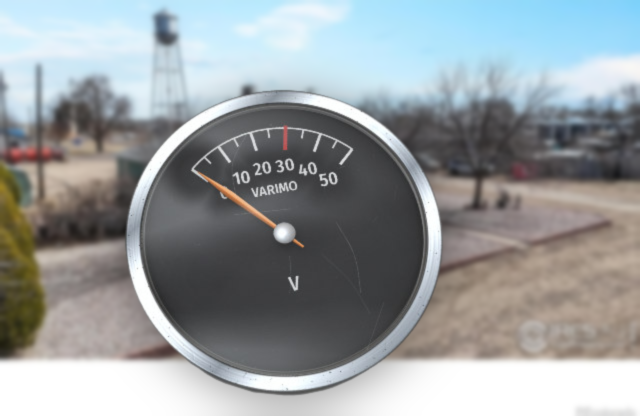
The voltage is 0
